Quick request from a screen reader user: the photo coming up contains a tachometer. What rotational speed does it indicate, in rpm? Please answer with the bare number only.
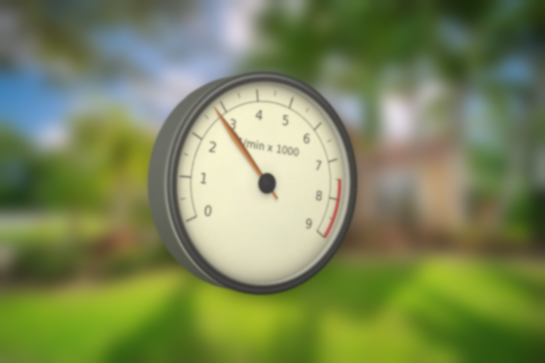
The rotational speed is 2750
